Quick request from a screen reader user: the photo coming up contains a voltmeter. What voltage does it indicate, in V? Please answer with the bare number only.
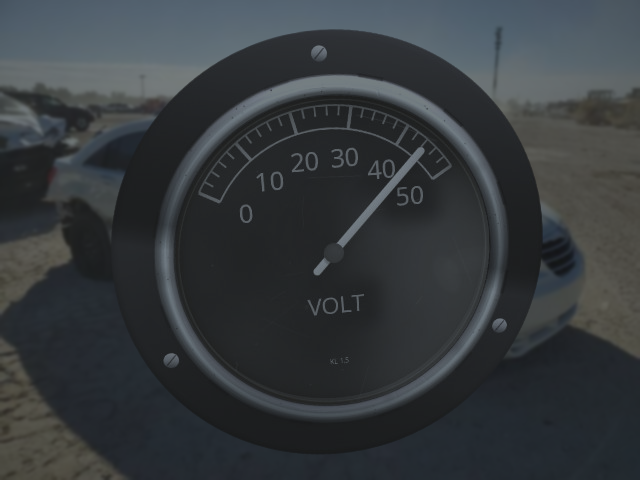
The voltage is 44
